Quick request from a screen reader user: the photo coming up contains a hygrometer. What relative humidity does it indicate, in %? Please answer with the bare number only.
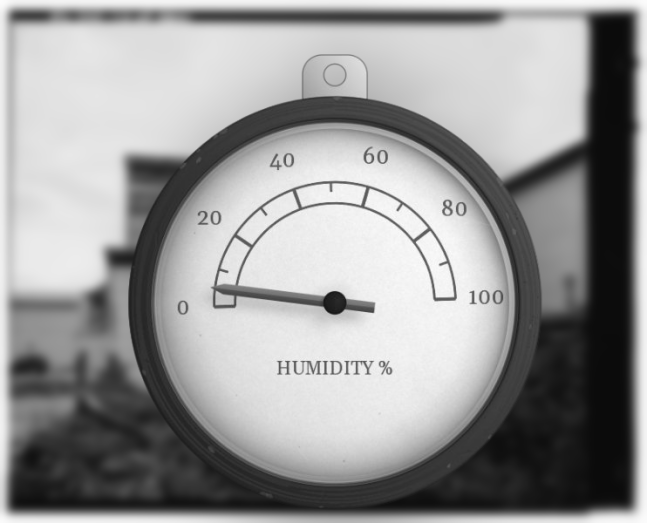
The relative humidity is 5
